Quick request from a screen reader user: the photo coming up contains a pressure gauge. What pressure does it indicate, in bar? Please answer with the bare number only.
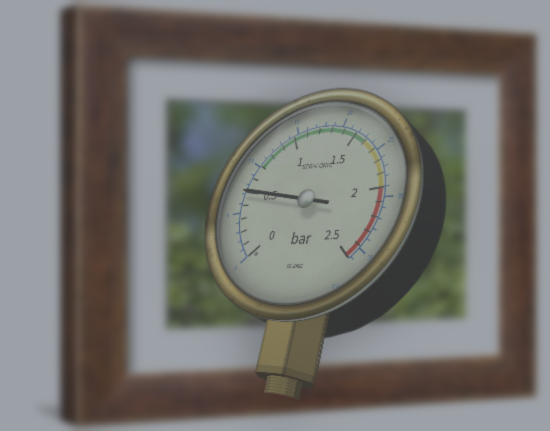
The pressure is 0.5
